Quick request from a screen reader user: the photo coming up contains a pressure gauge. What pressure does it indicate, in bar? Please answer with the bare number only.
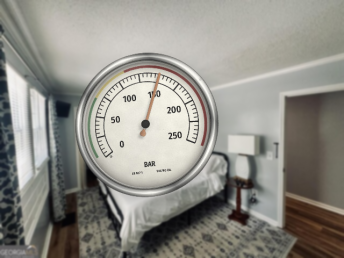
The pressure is 150
